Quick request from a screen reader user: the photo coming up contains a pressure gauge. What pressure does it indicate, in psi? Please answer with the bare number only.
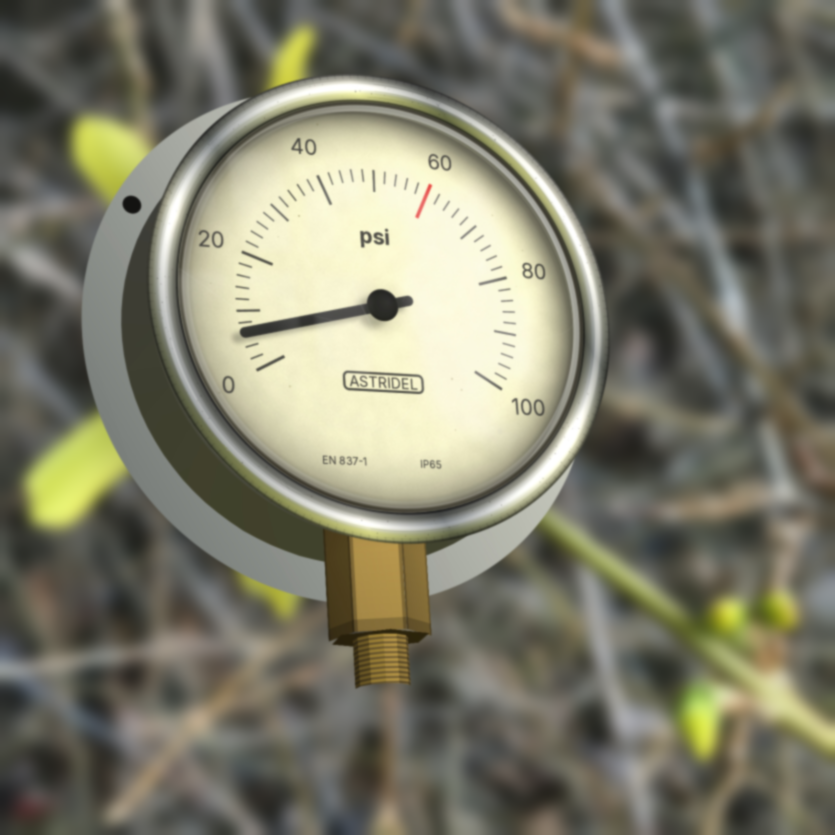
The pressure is 6
